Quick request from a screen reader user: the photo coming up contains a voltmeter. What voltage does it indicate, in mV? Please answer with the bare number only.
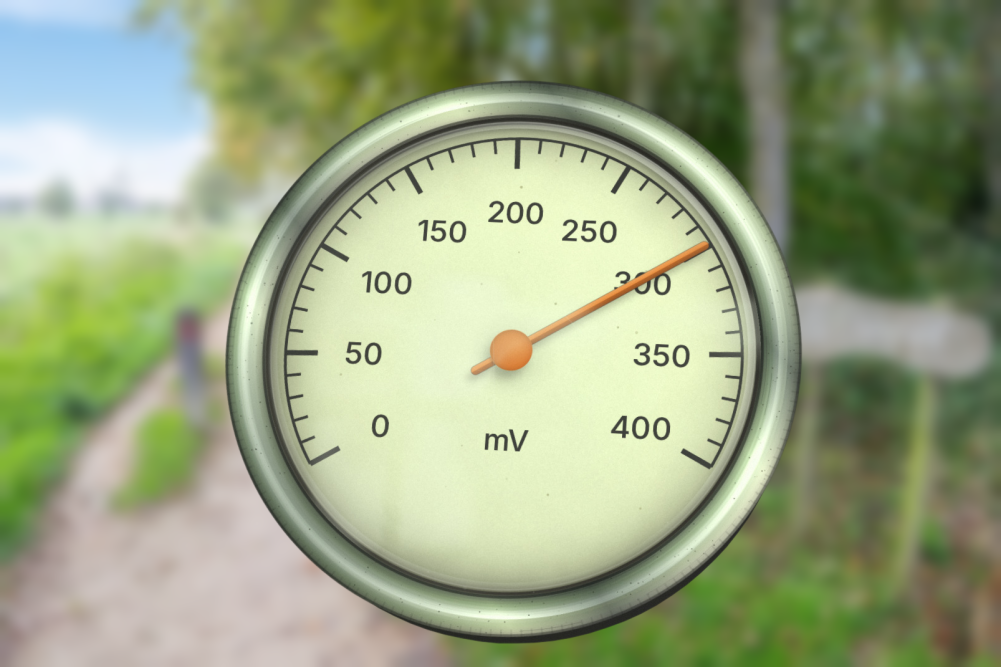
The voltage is 300
